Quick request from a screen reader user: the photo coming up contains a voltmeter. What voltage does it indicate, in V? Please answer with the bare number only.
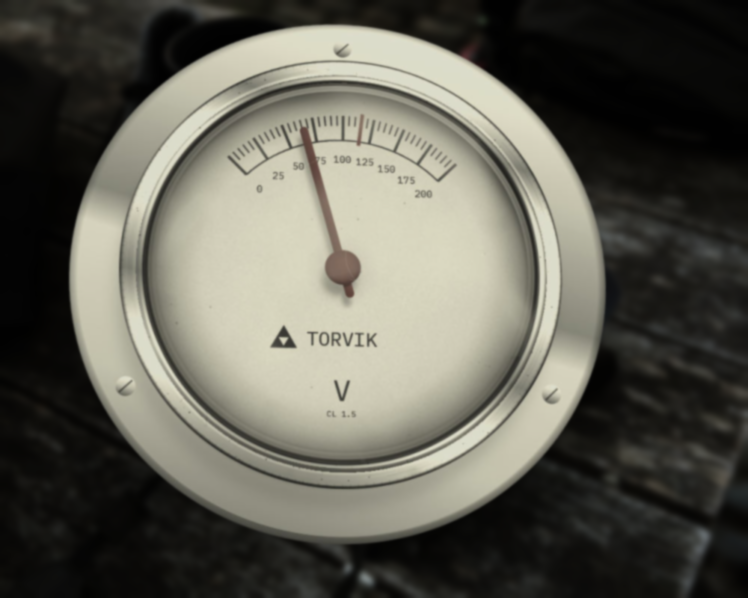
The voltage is 65
